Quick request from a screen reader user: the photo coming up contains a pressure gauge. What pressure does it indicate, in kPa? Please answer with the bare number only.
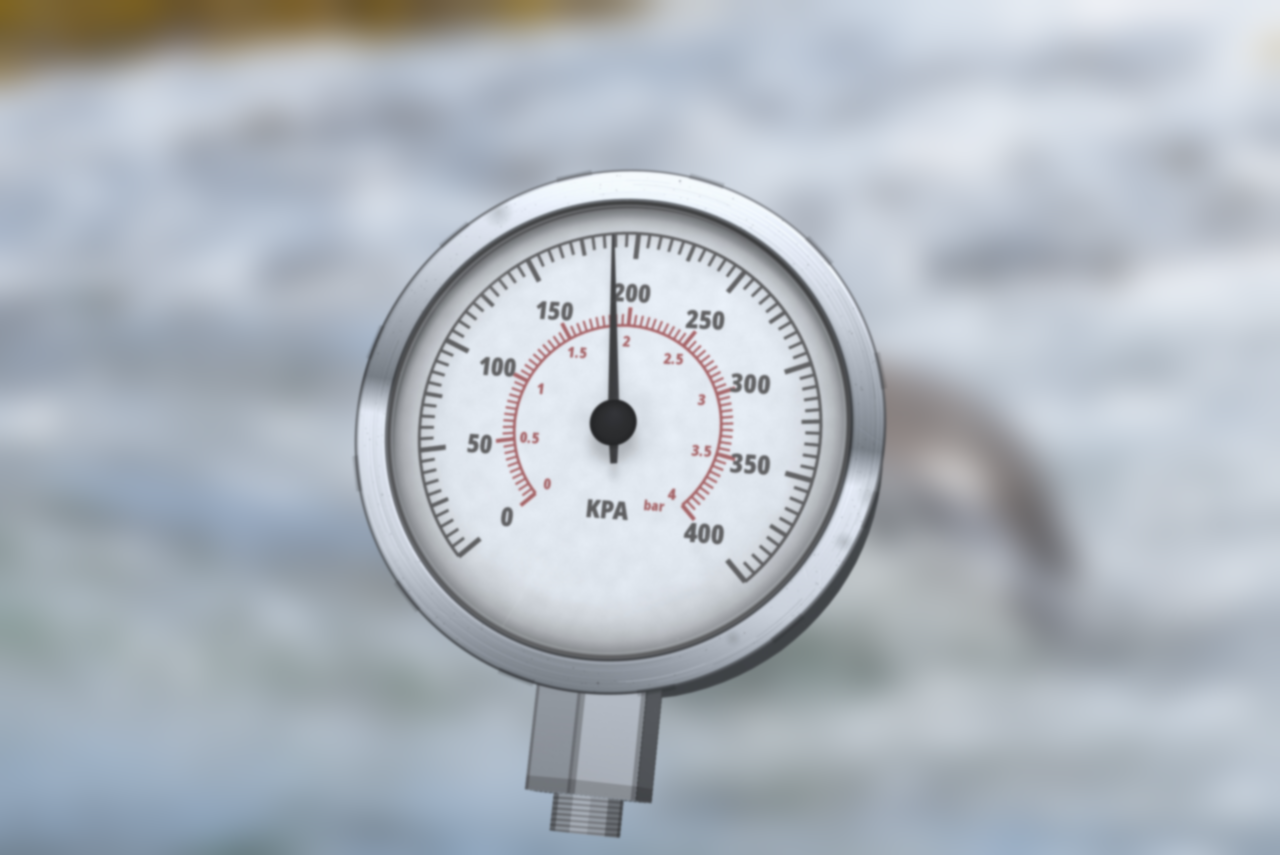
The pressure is 190
